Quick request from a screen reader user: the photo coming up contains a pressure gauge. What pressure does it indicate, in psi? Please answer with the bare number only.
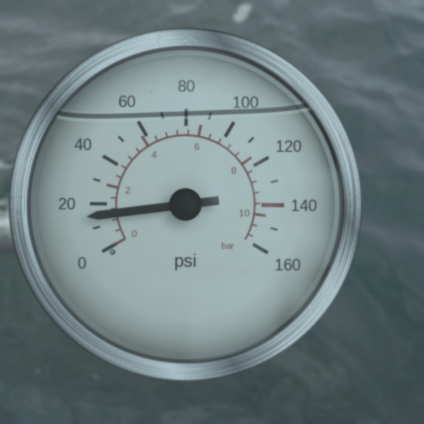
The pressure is 15
